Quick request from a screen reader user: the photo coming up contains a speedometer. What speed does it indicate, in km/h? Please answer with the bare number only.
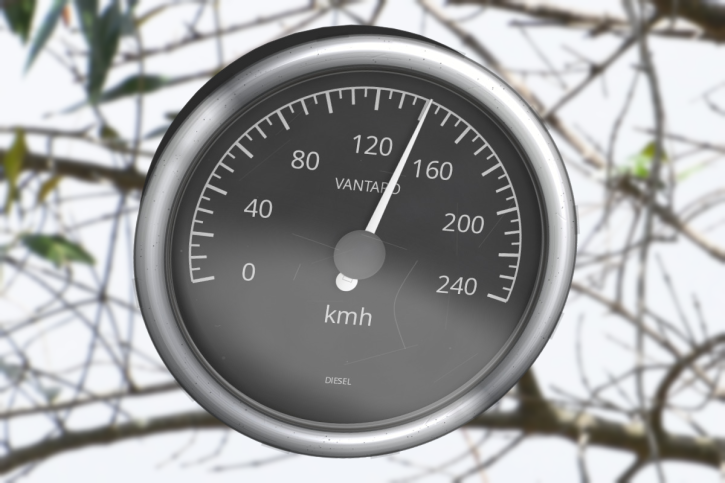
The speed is 140
